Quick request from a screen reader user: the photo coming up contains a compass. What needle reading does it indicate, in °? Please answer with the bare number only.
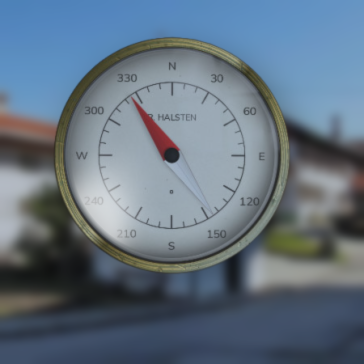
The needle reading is 325
